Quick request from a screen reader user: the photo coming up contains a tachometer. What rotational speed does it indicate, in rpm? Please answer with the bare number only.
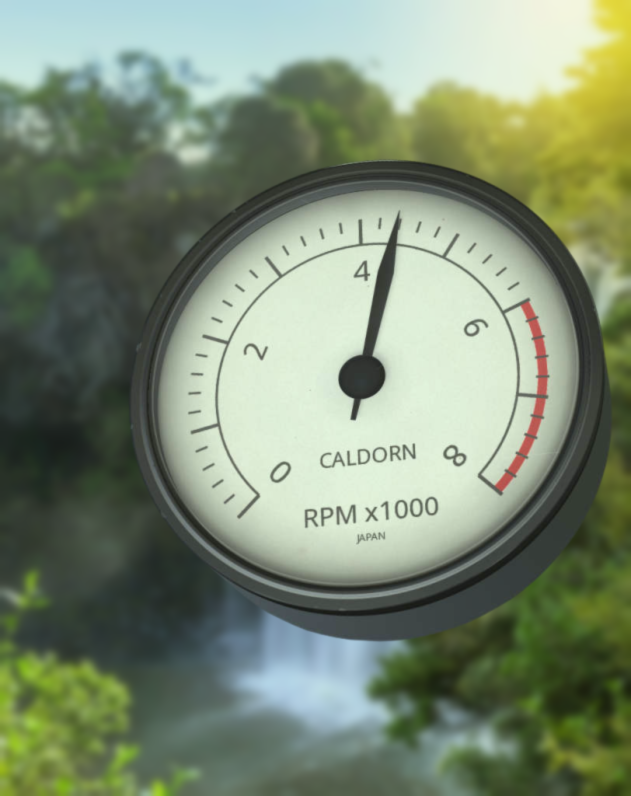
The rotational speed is 4400
